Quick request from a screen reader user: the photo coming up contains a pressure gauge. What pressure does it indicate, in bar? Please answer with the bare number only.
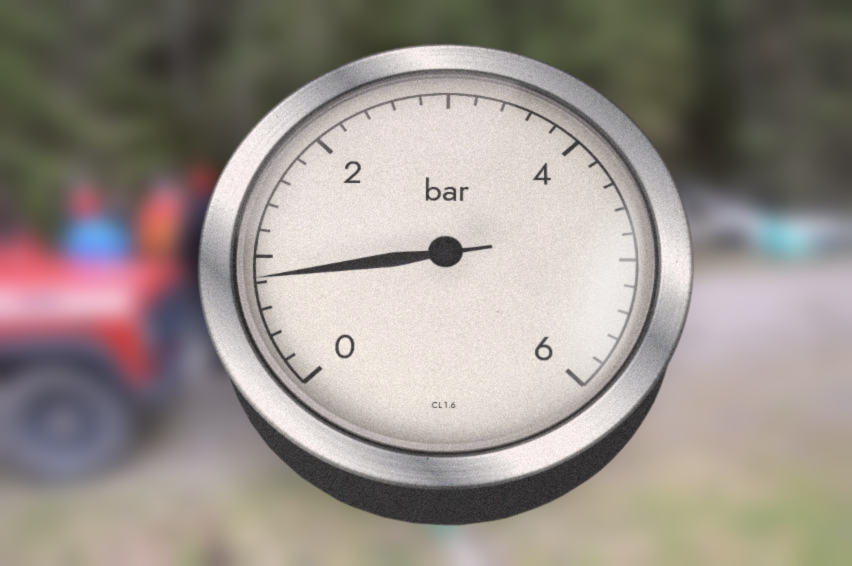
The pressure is 0.8
